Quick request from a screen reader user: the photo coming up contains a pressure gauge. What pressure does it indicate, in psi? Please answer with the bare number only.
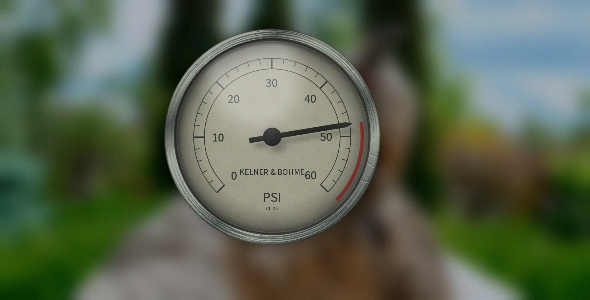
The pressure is 48
